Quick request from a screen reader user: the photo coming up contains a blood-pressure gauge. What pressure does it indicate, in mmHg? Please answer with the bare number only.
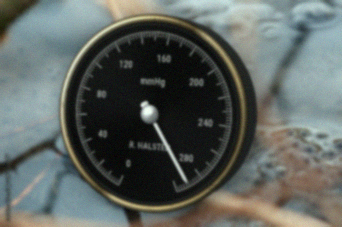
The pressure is 290
